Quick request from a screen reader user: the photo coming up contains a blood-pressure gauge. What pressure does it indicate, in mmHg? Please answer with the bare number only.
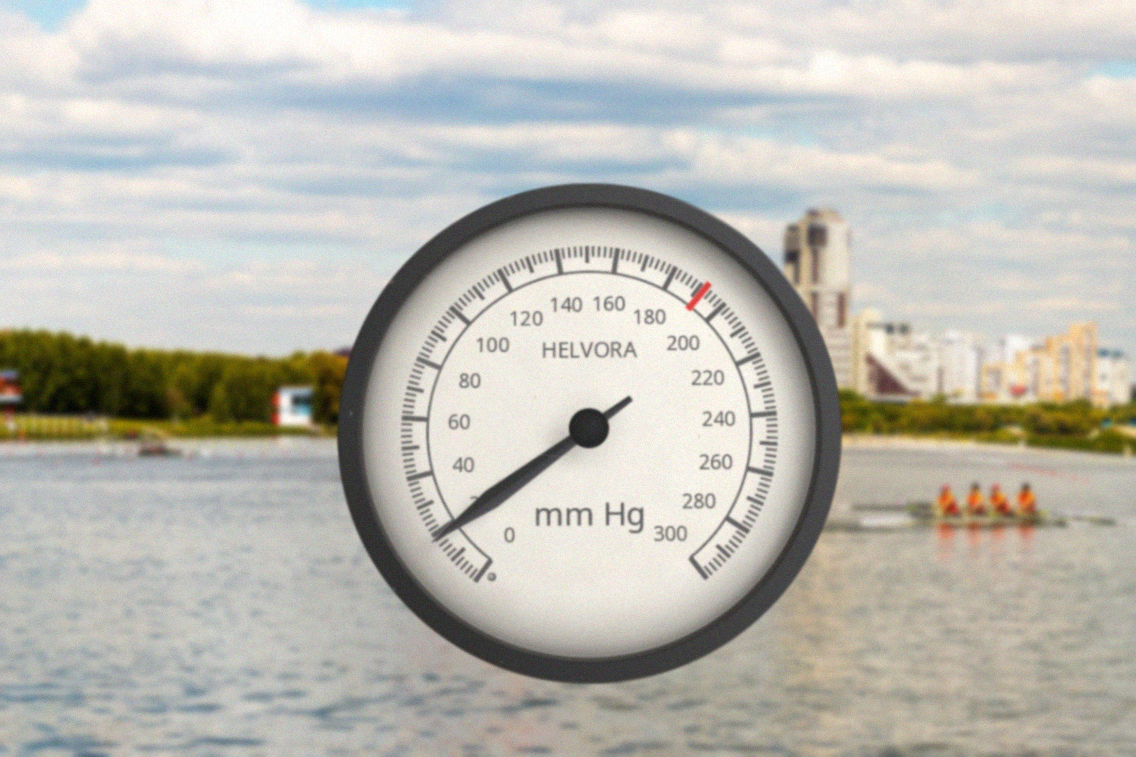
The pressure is 18
